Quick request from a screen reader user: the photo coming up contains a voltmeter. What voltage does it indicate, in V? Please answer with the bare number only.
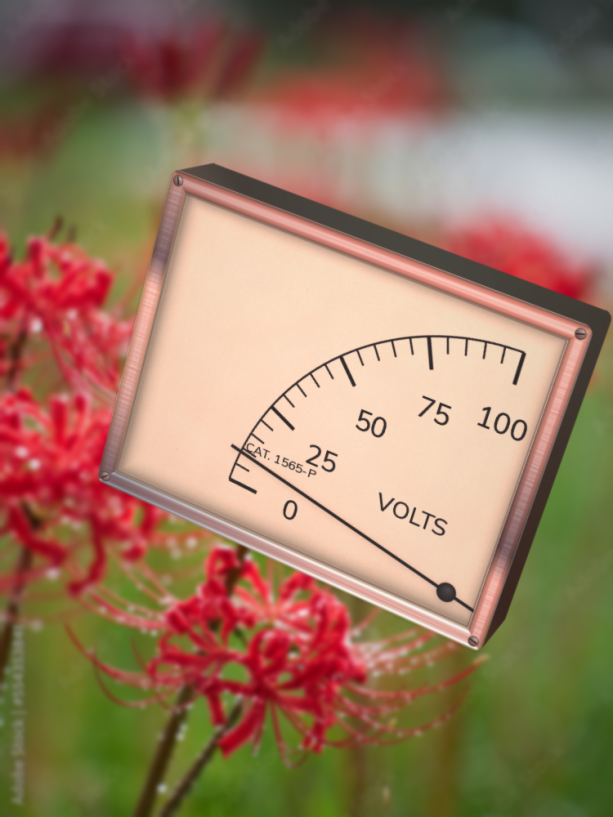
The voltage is 10
